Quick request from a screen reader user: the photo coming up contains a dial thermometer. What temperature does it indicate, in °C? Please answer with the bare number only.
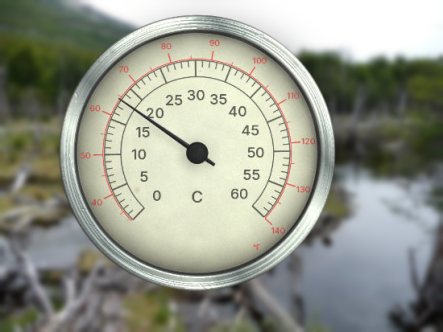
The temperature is 18
